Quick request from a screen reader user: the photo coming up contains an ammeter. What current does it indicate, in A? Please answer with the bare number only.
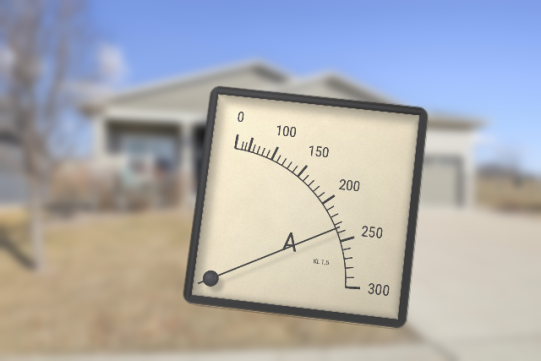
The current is 235
